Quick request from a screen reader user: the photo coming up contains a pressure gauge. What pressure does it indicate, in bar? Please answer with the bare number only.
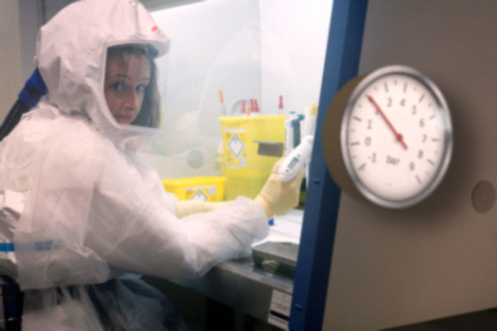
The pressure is 2
